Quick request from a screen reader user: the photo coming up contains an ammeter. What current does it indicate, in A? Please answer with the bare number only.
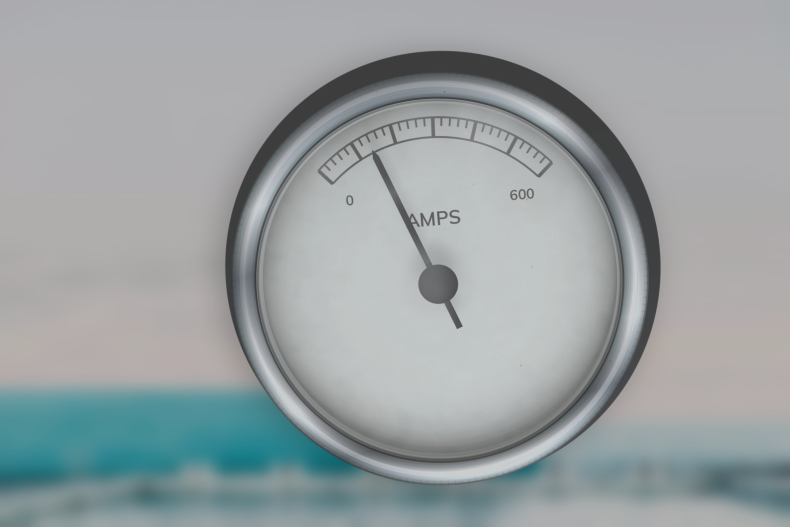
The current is 140
